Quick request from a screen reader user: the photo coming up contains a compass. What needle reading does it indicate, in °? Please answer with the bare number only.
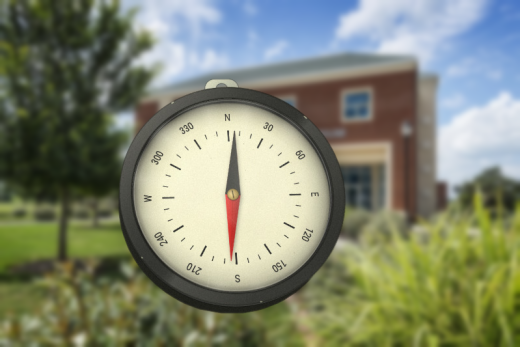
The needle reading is 185
